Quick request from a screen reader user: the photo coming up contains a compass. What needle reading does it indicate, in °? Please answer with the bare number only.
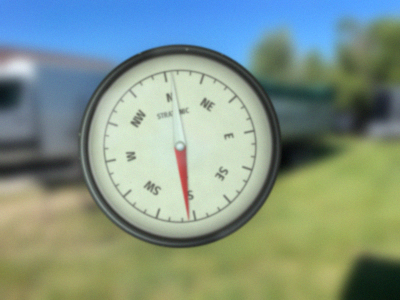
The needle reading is 185
